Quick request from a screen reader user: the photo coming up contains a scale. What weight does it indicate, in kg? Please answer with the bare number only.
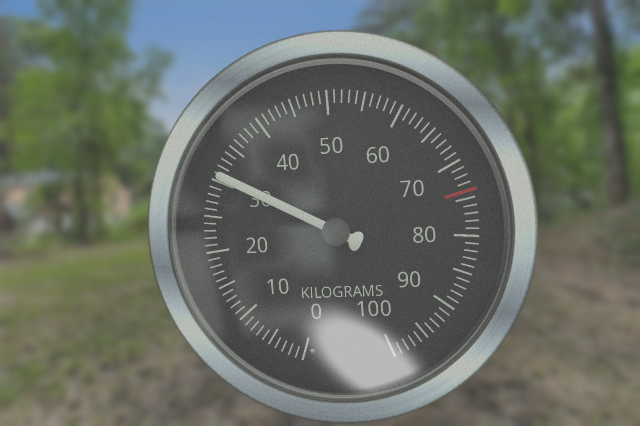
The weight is 31
